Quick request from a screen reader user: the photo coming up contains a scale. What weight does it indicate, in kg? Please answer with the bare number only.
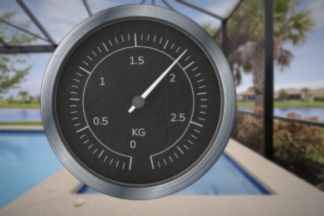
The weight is 1.9
